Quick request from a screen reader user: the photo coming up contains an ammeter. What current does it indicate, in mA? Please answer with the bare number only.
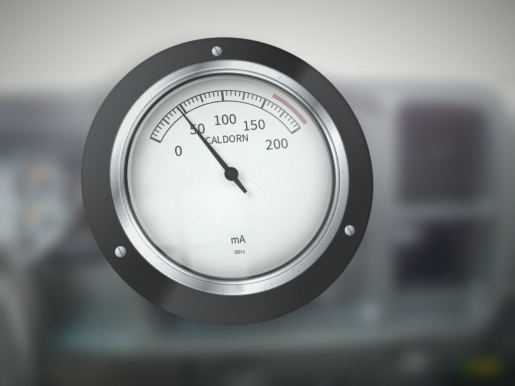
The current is 45
